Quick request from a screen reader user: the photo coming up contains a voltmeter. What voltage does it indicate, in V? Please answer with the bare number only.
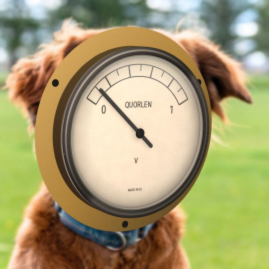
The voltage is 0.1
